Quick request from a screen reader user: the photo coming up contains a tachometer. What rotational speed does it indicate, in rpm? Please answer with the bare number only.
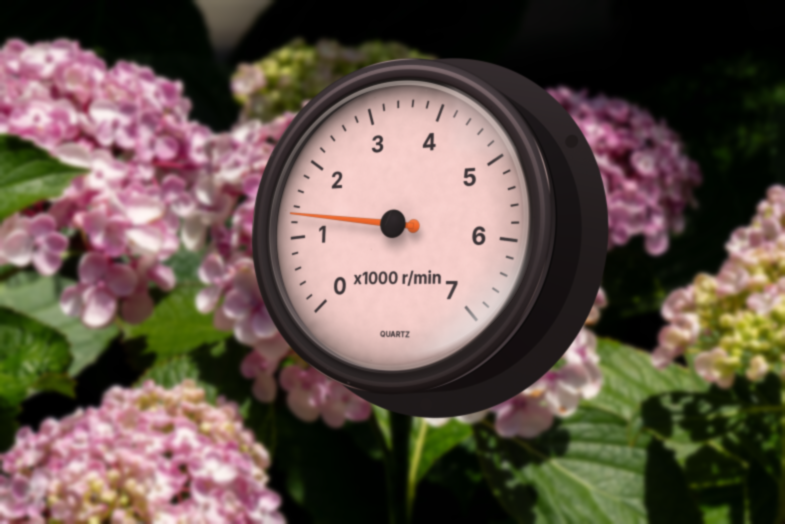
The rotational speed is 1300
